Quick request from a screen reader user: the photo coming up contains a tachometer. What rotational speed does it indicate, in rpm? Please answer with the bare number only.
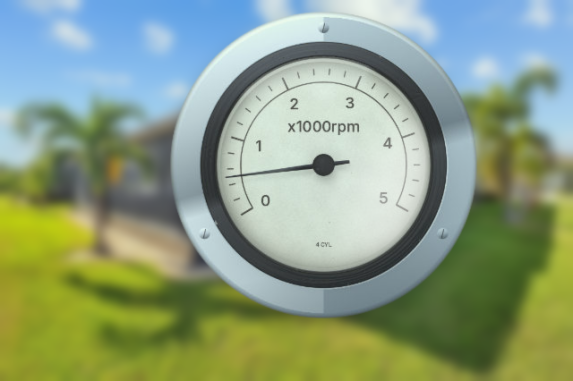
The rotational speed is 500
